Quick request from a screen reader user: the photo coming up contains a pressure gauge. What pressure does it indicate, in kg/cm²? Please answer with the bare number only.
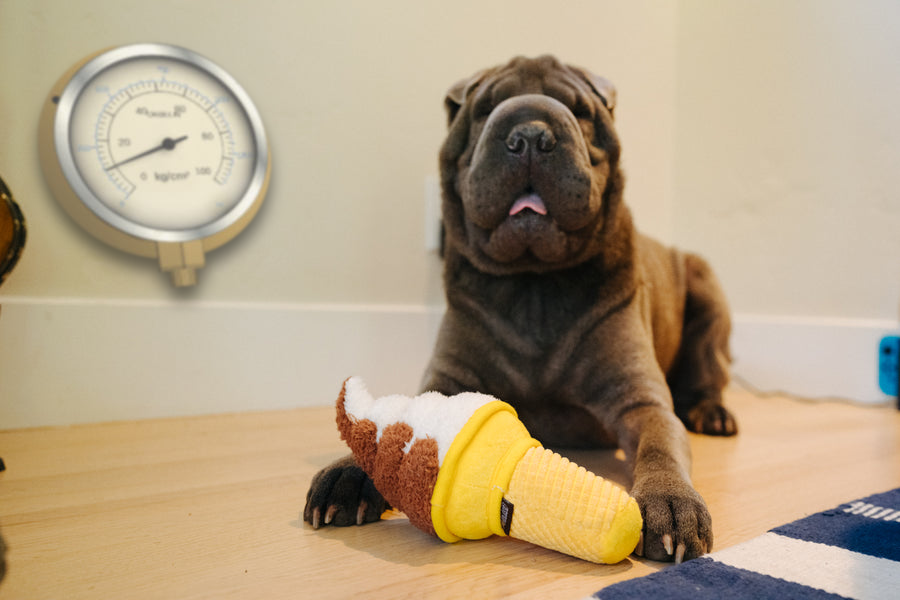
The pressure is 10
